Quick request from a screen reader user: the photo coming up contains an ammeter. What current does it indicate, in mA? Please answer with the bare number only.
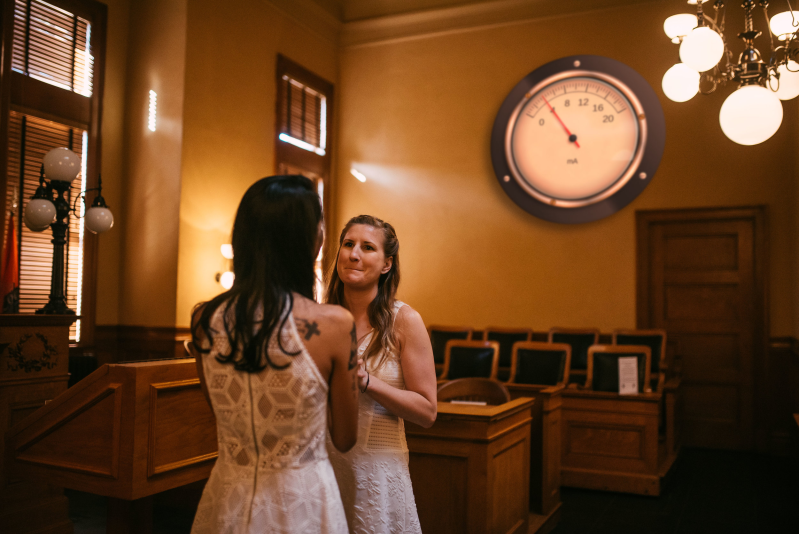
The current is 4
